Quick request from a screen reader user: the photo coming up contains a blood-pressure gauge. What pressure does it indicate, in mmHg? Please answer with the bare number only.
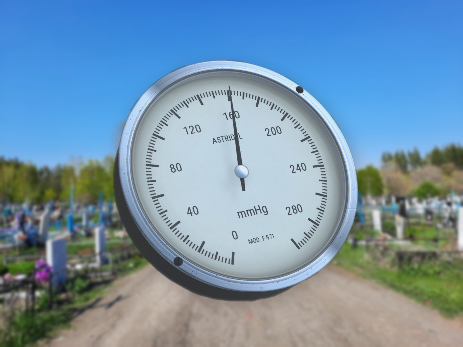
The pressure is 160
